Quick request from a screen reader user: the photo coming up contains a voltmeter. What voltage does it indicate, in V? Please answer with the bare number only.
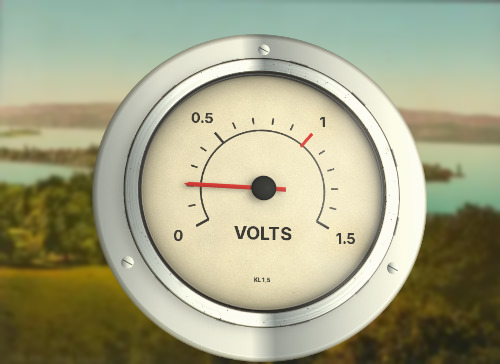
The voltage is 0.2
